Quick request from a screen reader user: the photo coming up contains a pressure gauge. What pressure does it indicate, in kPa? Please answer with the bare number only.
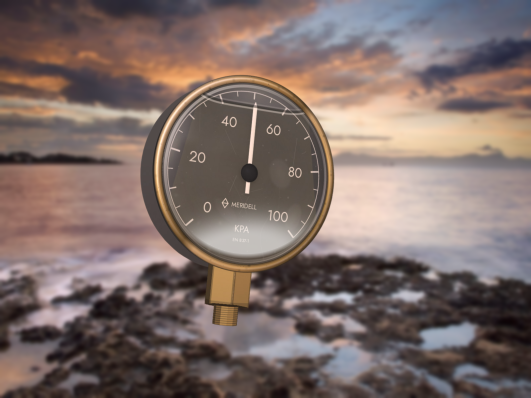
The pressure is 50
